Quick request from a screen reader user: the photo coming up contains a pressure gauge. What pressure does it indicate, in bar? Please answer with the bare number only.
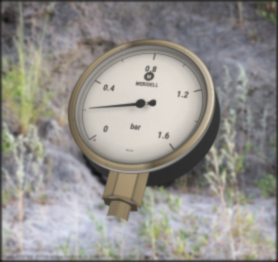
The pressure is 0.2
